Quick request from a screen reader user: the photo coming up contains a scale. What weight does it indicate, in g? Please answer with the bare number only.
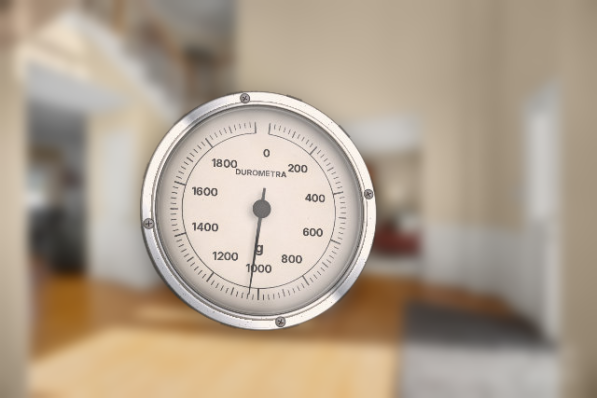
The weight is 1040
